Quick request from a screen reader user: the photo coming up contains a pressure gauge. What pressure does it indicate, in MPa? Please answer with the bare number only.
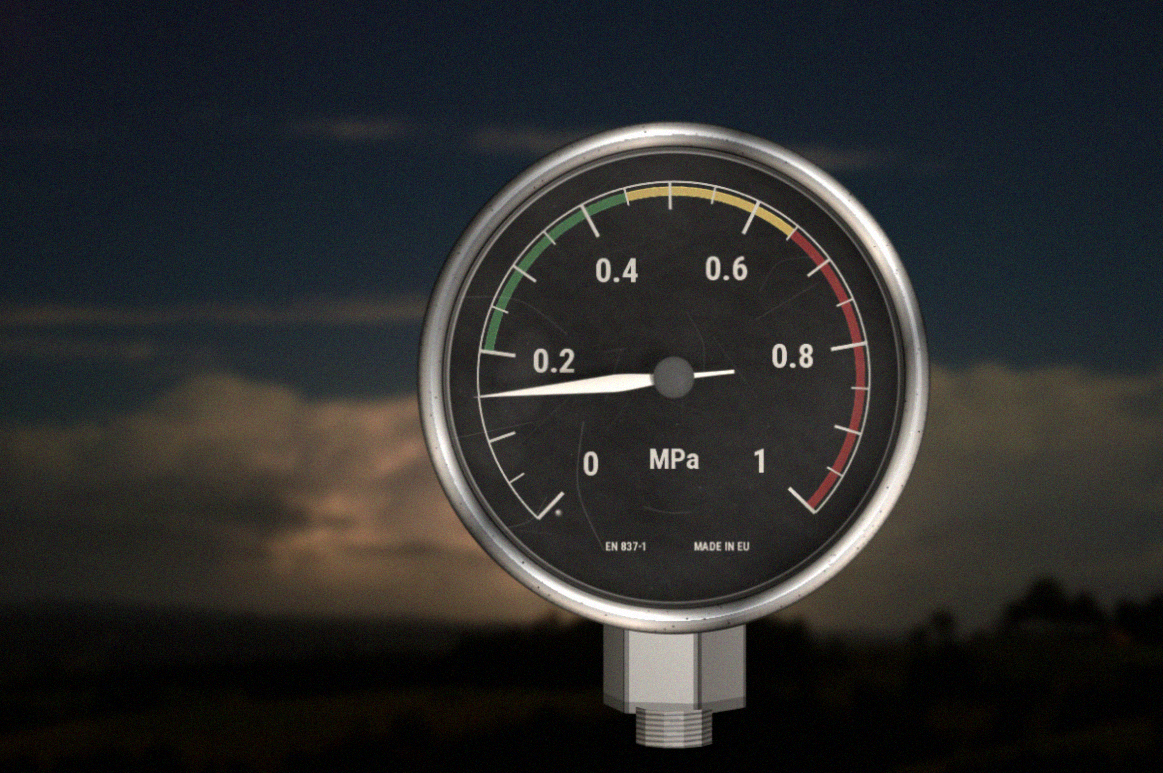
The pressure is 0.15
